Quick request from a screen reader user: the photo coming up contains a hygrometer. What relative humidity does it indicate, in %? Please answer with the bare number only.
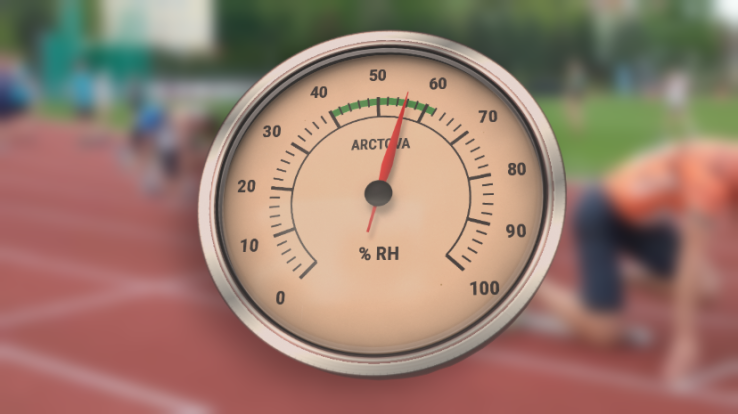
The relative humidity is 56
